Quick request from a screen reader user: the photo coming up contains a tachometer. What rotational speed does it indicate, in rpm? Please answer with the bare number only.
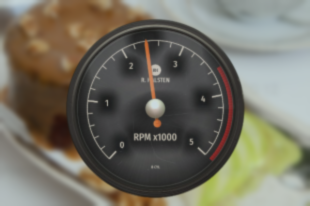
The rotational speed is 2400
